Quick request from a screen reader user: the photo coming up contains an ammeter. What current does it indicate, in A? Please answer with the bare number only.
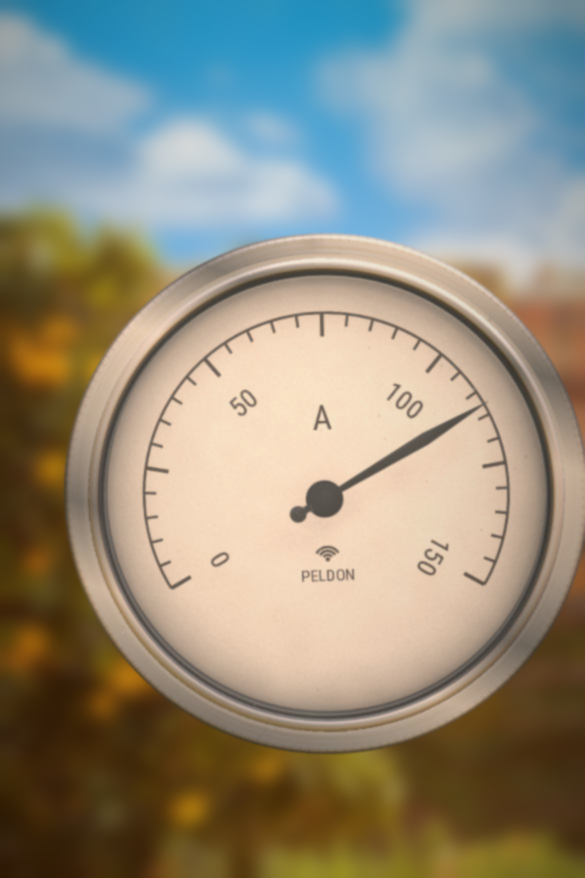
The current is 112.5
